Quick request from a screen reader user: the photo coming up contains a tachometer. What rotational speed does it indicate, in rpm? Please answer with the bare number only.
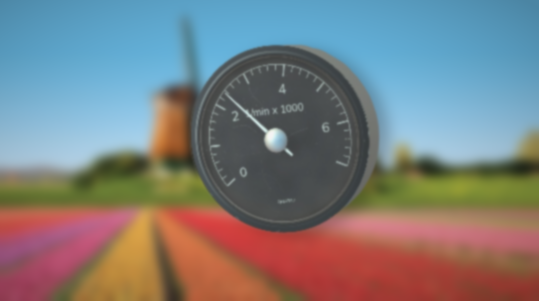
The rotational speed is 2400
